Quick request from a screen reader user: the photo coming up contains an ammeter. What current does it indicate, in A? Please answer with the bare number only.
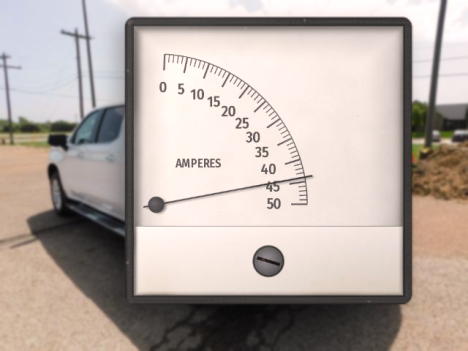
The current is 44
